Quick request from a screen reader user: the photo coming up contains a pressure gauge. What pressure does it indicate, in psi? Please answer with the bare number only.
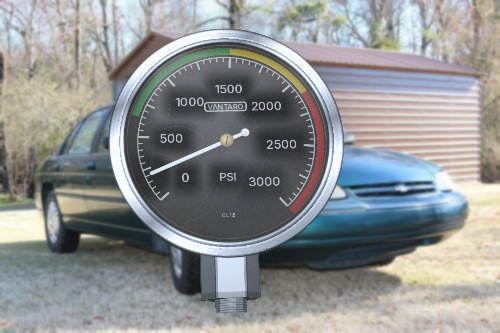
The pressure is 200
